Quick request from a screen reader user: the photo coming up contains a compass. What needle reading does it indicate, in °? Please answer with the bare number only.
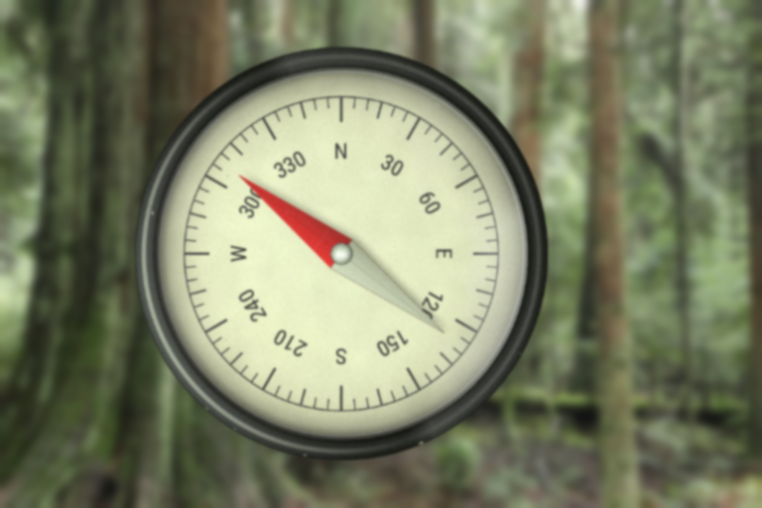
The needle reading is 307.5
